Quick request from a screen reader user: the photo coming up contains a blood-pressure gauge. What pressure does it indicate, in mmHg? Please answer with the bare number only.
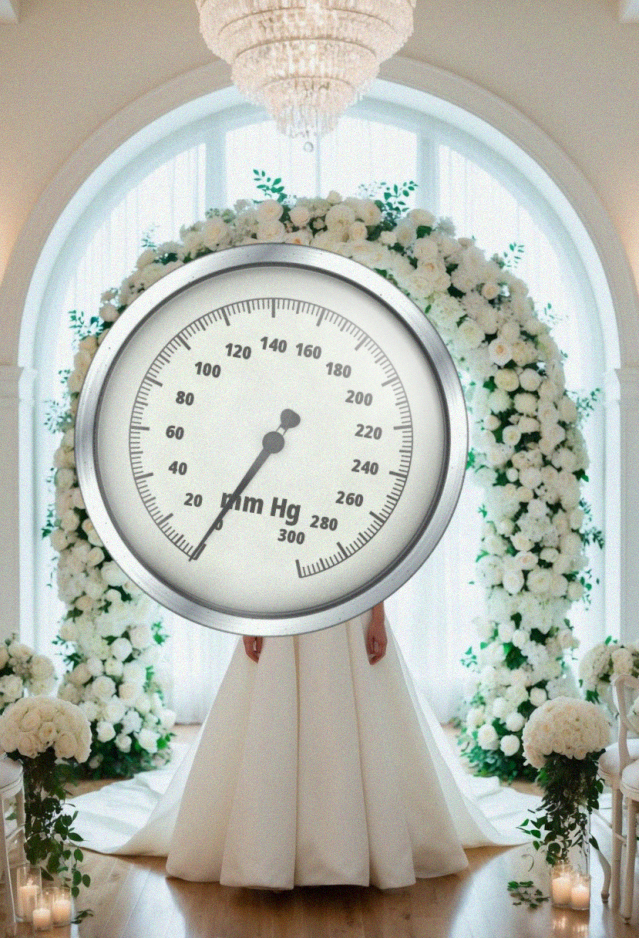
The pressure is 2
